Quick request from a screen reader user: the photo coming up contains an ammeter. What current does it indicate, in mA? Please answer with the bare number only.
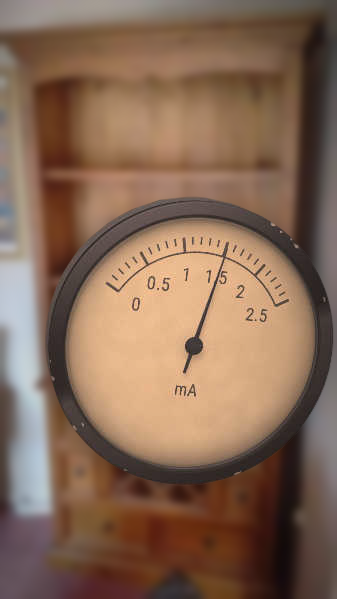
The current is 1.5
